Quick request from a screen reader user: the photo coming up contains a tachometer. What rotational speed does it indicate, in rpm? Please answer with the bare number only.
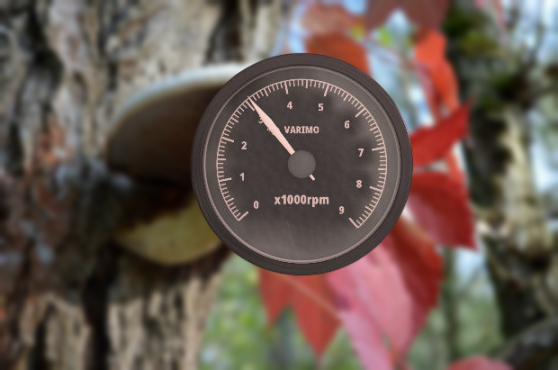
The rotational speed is 3100
